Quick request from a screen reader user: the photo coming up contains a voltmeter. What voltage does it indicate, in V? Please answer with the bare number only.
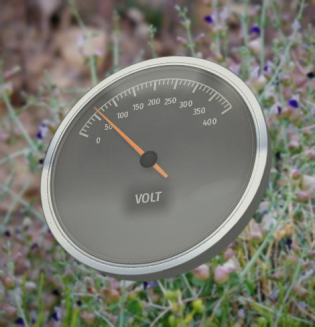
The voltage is 60
